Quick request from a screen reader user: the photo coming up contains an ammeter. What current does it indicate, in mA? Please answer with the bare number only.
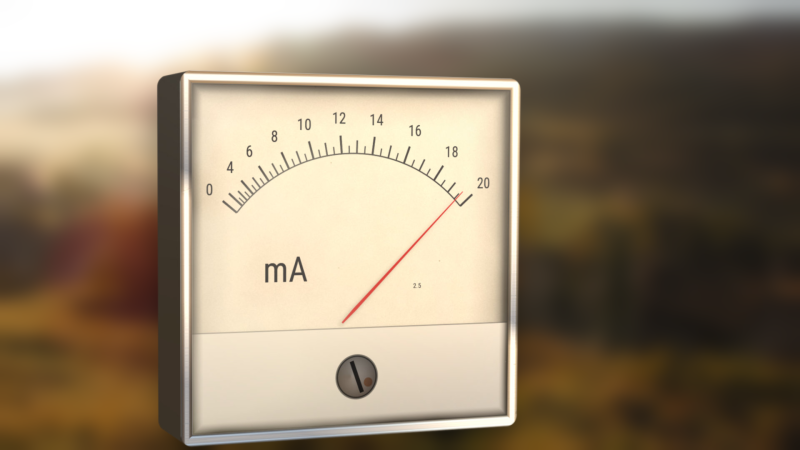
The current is 19.5
